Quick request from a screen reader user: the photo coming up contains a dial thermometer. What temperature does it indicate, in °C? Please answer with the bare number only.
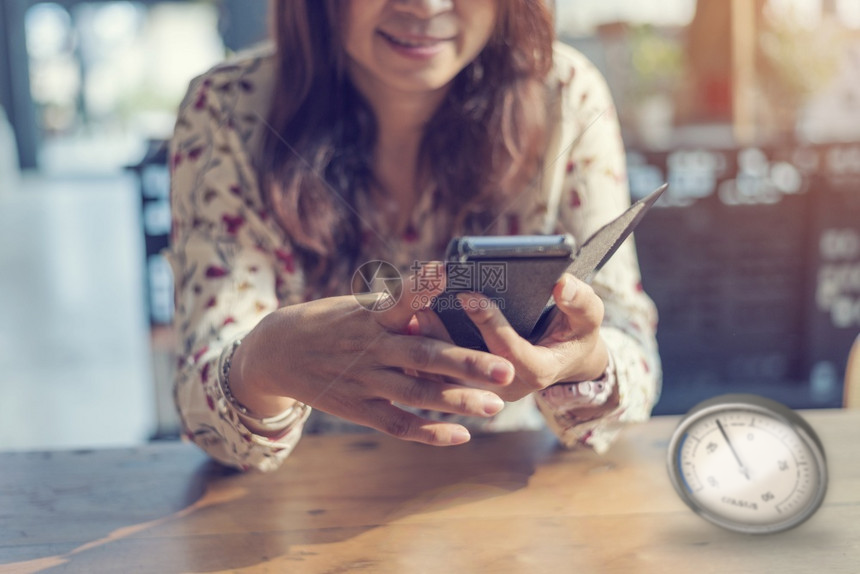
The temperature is -12.5
